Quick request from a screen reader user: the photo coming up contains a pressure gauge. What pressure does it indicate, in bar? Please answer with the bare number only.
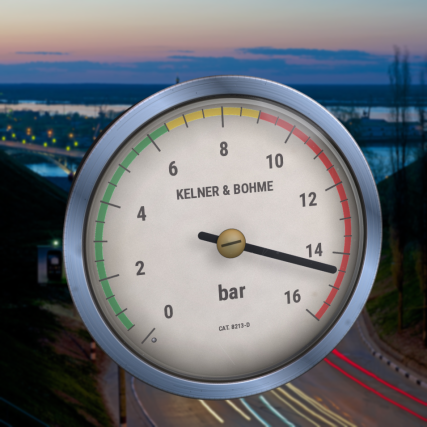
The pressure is 14.5
